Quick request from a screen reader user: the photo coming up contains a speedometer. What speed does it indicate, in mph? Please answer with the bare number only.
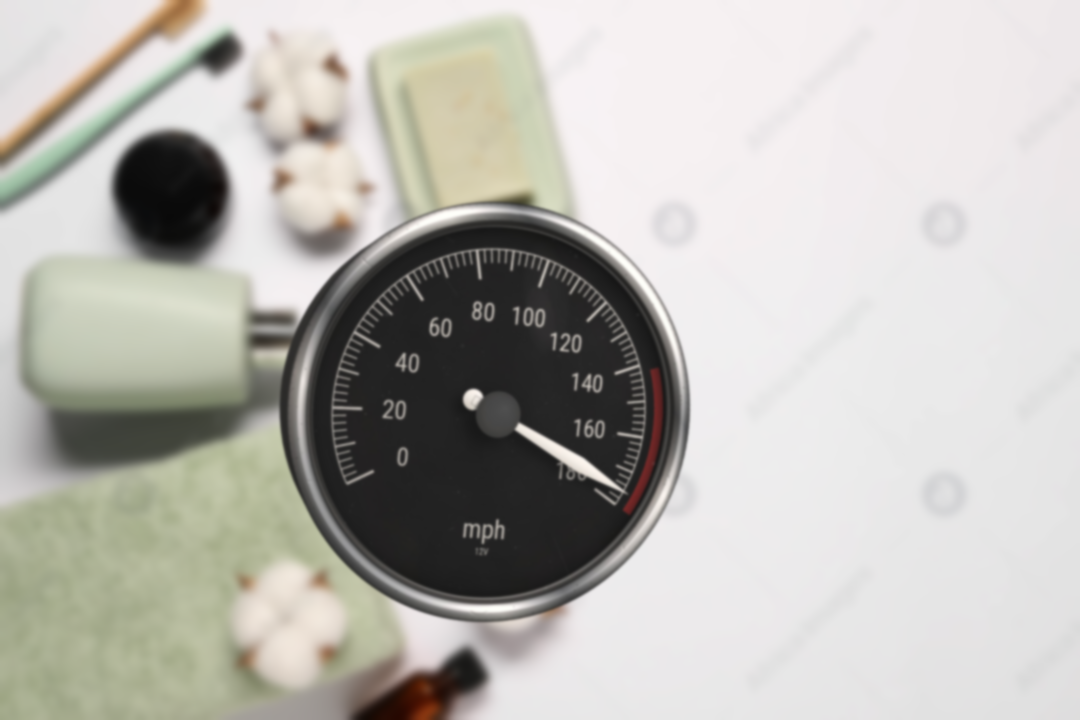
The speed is 176
